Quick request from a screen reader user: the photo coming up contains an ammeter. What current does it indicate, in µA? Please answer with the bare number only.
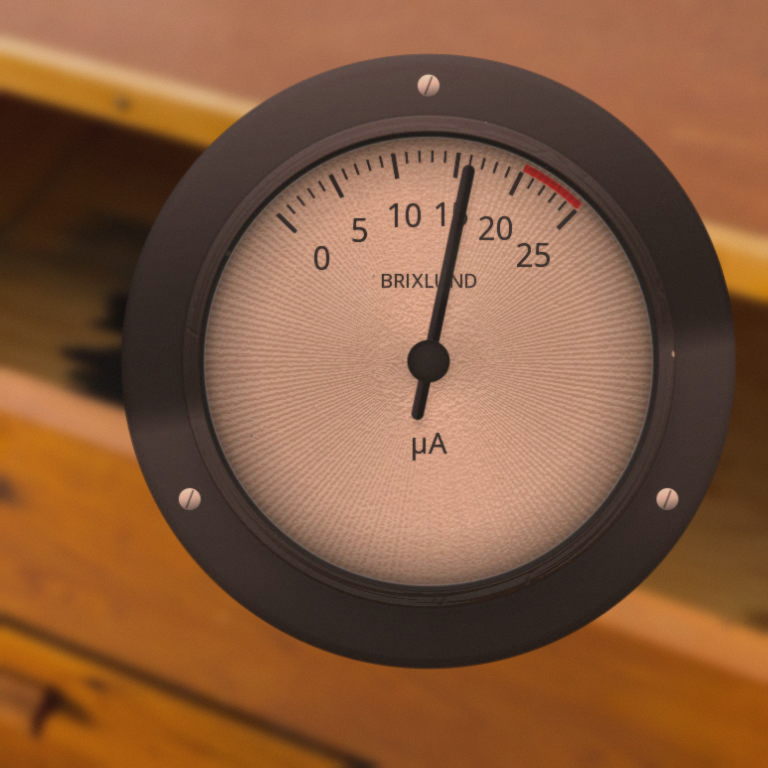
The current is 16
